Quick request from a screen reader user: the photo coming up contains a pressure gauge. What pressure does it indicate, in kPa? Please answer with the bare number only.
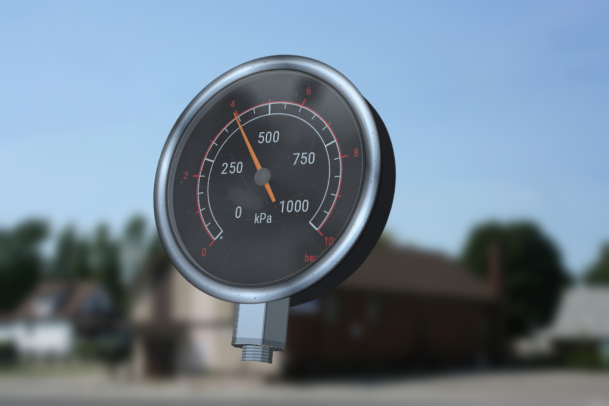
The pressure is 400
